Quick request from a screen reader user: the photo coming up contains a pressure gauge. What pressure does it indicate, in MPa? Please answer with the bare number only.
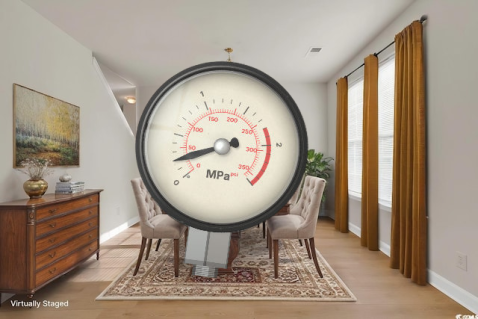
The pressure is 0.2
